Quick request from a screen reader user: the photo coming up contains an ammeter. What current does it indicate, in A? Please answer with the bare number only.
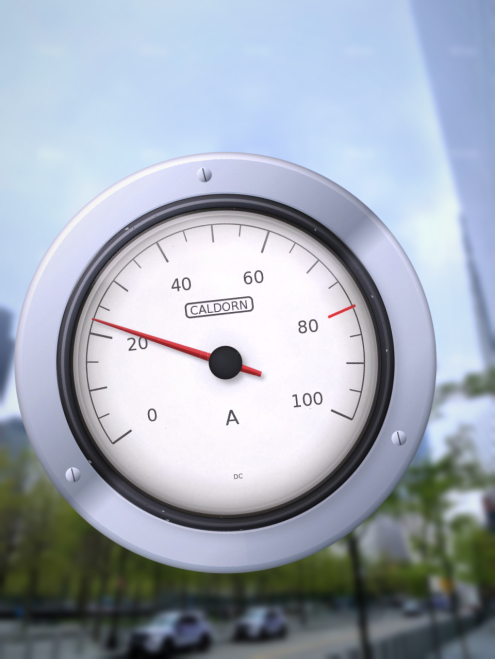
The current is 22.5
